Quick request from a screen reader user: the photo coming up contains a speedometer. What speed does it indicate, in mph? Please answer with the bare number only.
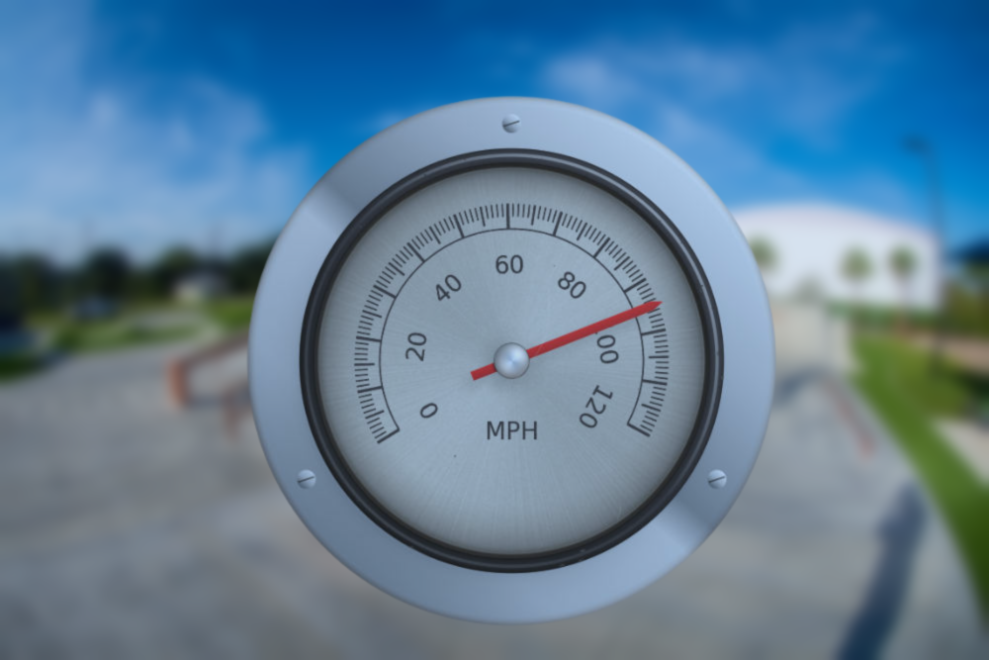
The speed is 95
